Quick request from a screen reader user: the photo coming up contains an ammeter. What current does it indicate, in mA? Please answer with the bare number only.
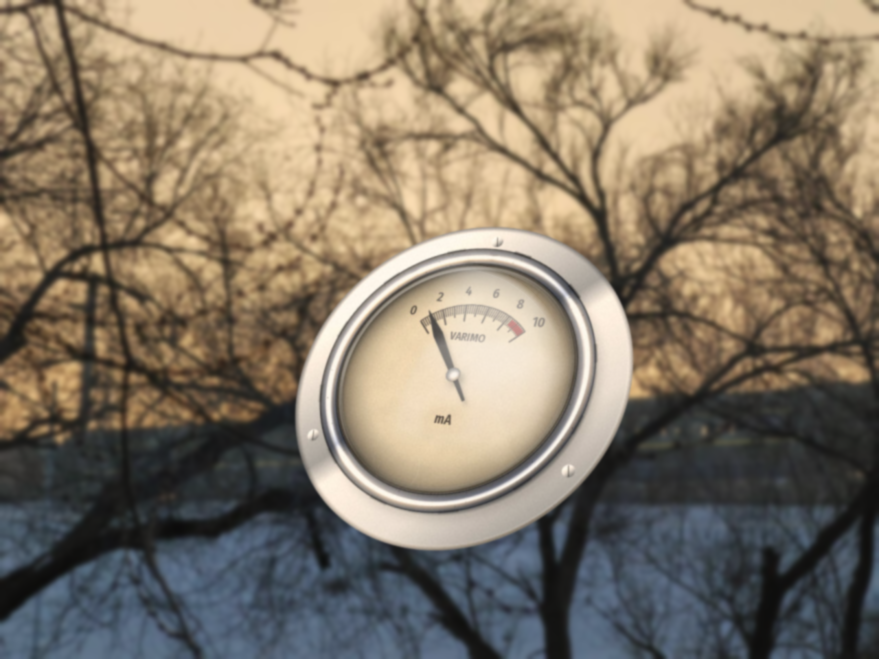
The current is 1
